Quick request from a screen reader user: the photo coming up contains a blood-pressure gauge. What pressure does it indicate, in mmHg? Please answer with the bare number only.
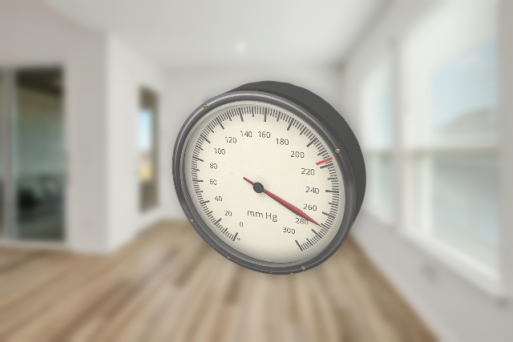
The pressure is 270
